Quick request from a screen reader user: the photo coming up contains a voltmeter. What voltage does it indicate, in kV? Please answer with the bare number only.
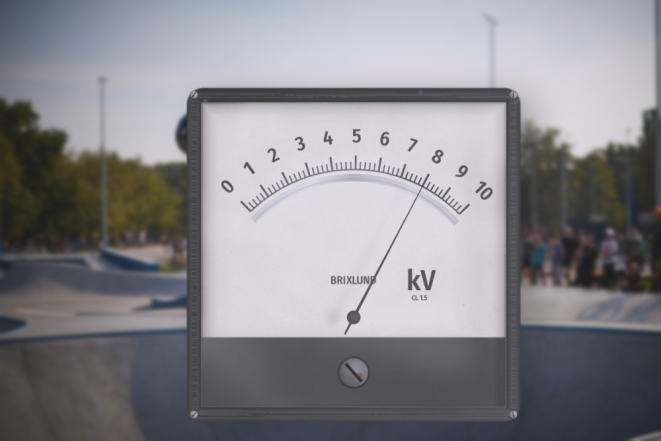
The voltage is 8
